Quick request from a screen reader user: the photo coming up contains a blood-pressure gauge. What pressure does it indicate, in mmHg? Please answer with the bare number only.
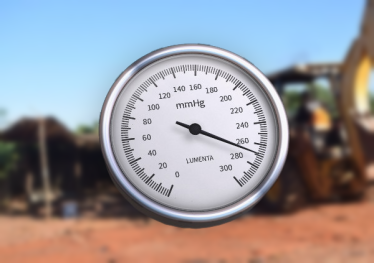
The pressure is 270
